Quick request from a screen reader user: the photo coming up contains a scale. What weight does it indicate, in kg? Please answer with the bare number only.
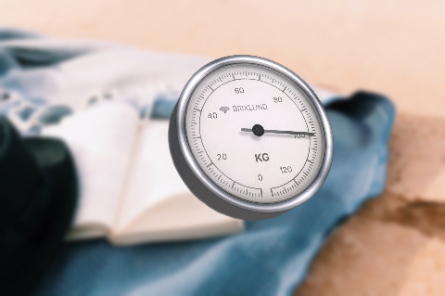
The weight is 100
